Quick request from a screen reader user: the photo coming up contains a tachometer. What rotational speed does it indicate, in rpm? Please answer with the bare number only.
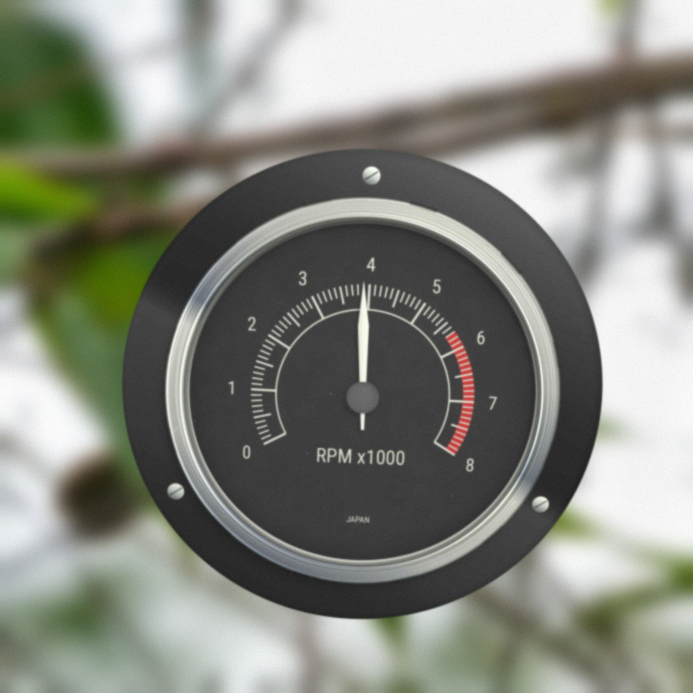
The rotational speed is 3900
